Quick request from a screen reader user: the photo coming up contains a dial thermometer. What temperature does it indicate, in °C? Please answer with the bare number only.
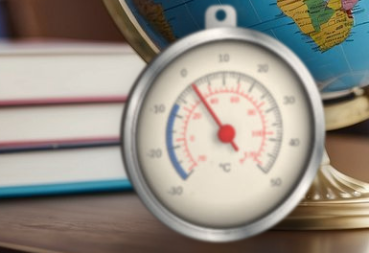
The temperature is 0
